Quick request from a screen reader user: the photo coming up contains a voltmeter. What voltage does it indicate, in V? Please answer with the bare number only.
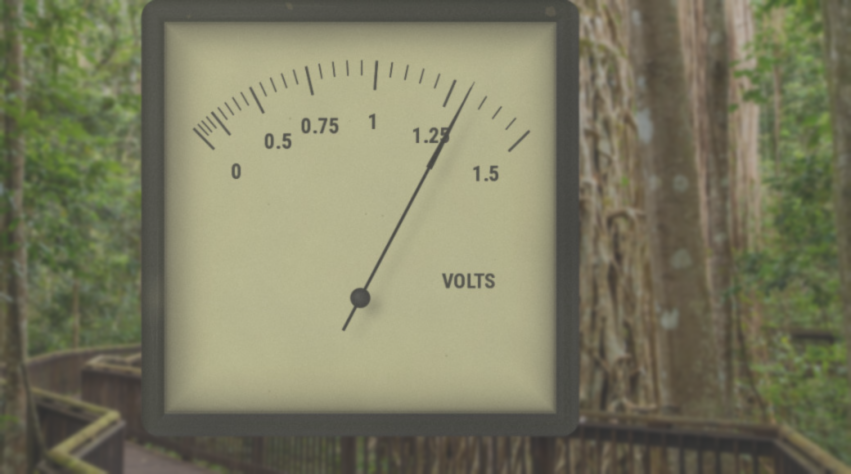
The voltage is 1.3
